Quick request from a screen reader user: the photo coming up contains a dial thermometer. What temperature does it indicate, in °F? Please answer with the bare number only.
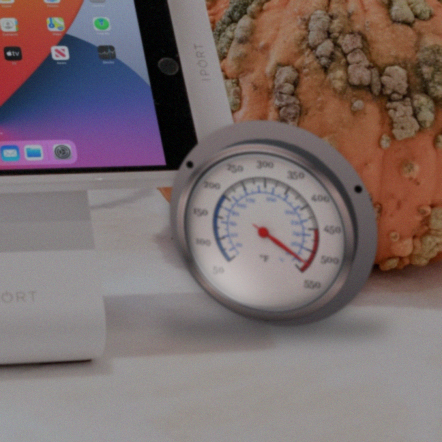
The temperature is 525
